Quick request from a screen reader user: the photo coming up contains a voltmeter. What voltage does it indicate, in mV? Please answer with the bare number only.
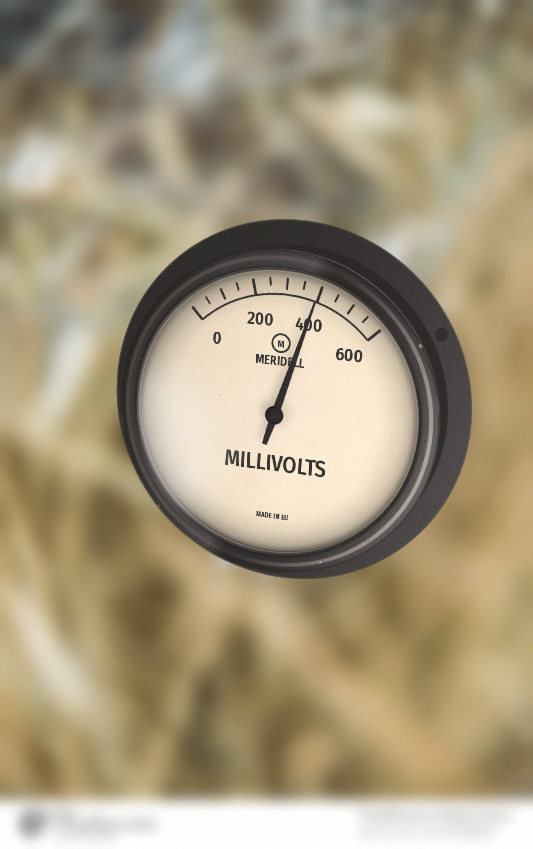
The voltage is 400
